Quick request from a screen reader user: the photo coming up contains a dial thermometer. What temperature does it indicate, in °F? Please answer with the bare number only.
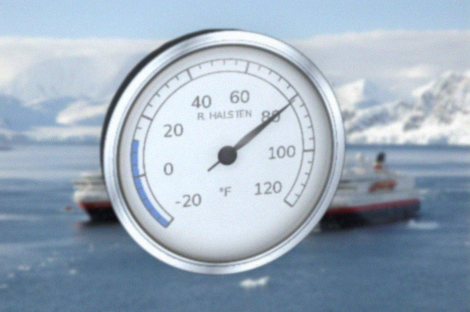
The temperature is 80
